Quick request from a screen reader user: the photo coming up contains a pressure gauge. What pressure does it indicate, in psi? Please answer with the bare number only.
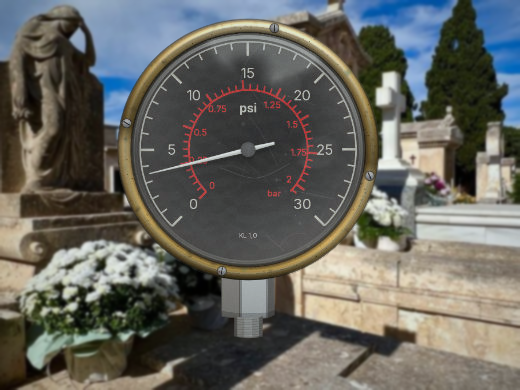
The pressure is 3.5
